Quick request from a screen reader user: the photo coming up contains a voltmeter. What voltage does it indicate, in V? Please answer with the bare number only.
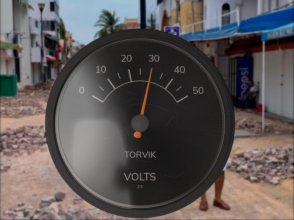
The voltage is 30
